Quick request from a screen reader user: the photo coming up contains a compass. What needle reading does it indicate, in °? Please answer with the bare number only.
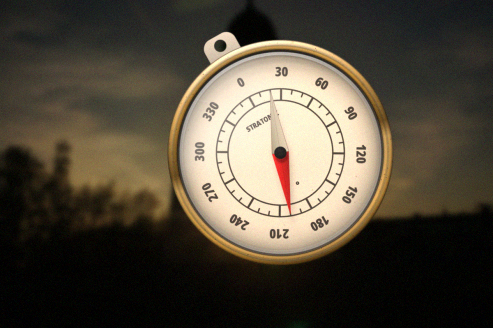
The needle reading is 200
